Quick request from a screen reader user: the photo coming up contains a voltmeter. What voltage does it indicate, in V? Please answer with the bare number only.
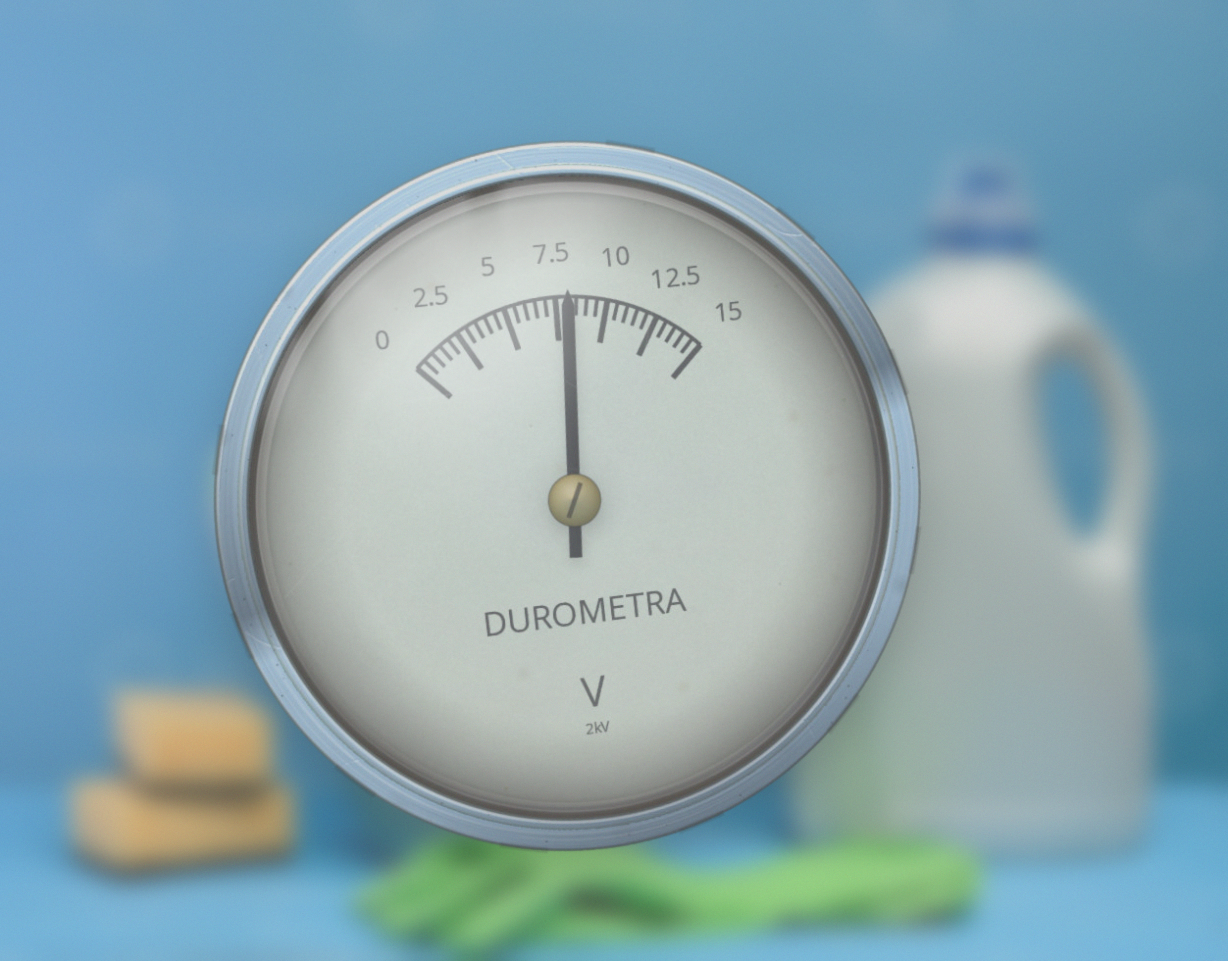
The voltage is 8
